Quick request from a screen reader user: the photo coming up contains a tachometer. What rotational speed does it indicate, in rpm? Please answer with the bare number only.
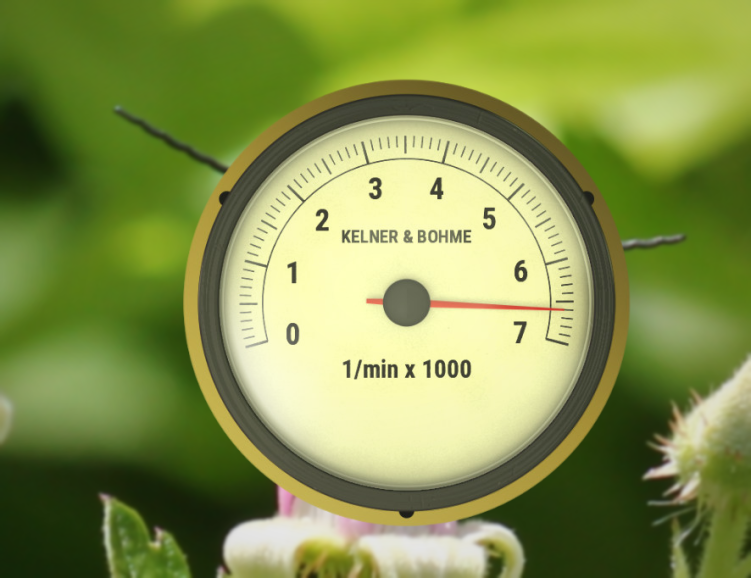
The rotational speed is 6600
